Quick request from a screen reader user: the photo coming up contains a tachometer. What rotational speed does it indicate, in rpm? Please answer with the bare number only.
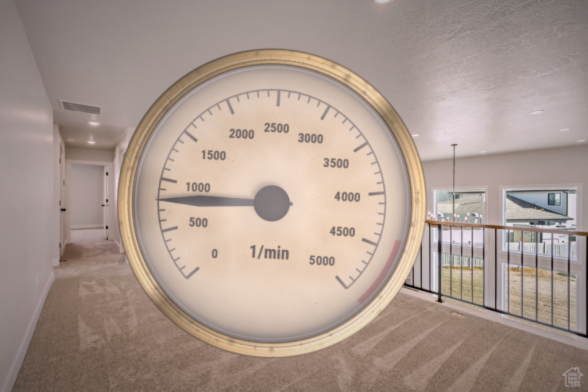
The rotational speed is 800
